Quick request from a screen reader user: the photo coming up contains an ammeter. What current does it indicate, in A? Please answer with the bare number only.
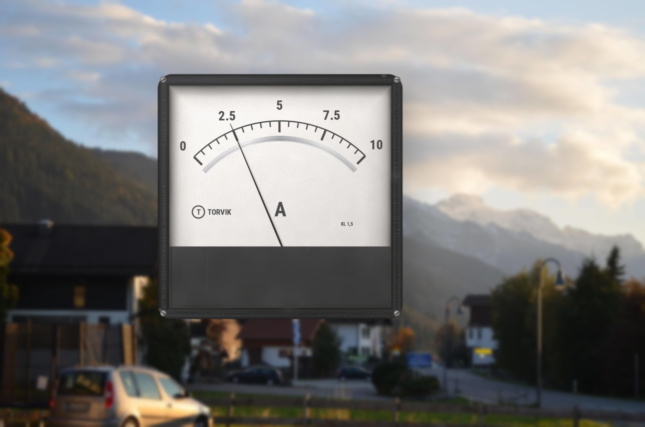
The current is 2.5
